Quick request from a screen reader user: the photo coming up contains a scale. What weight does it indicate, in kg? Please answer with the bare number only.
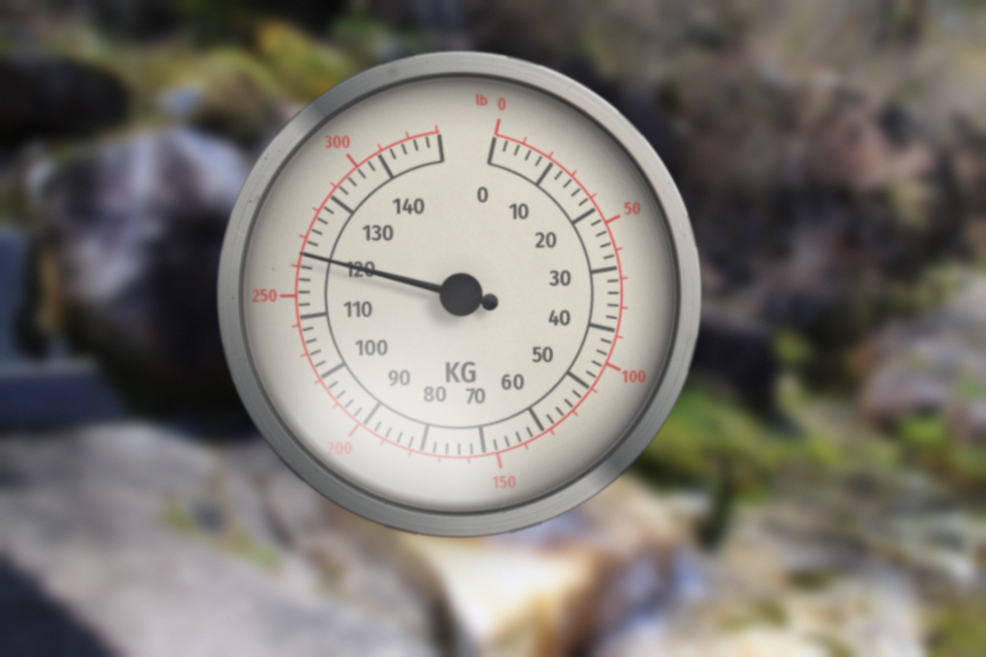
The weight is 120
